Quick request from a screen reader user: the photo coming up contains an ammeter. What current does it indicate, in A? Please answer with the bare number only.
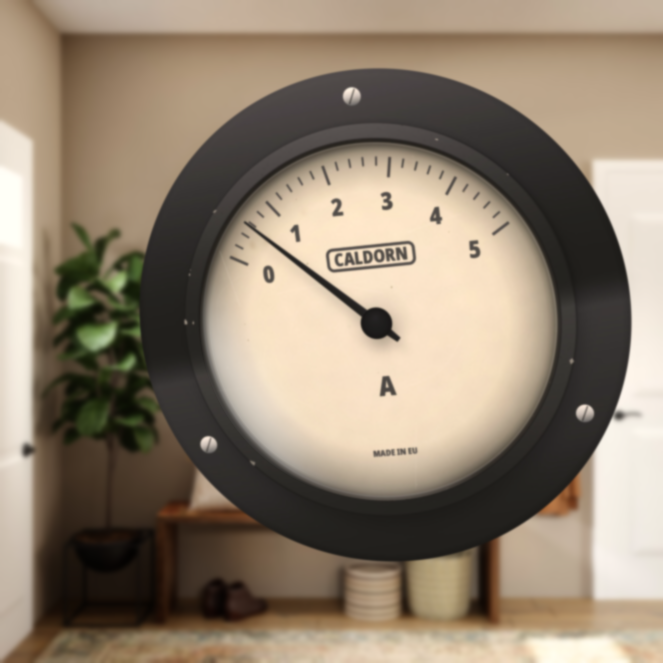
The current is 0.6
